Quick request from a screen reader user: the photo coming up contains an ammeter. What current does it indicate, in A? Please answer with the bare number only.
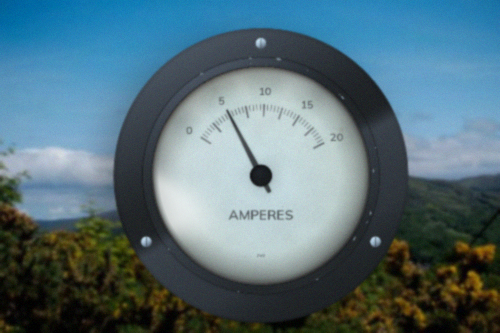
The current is 5
